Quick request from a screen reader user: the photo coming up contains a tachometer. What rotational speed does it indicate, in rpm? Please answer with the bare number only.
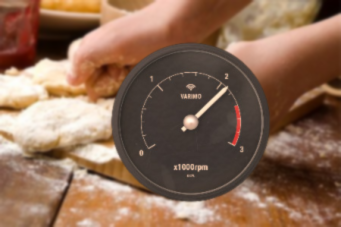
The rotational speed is 2100
